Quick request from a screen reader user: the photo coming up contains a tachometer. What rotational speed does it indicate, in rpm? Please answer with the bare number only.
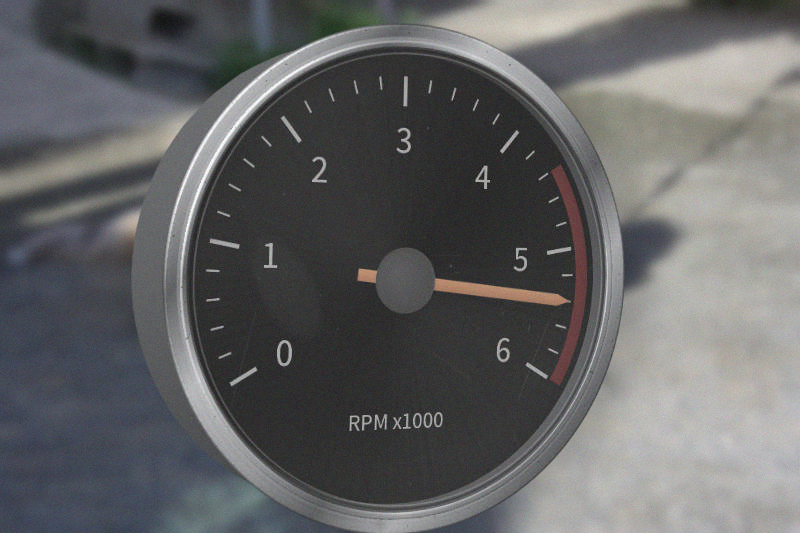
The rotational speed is 5400
